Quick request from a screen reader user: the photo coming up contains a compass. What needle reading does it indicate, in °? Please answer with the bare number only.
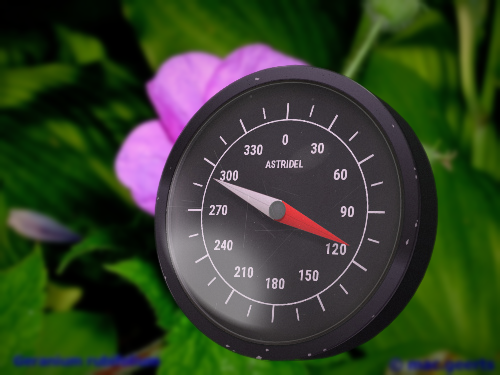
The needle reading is 112.5
